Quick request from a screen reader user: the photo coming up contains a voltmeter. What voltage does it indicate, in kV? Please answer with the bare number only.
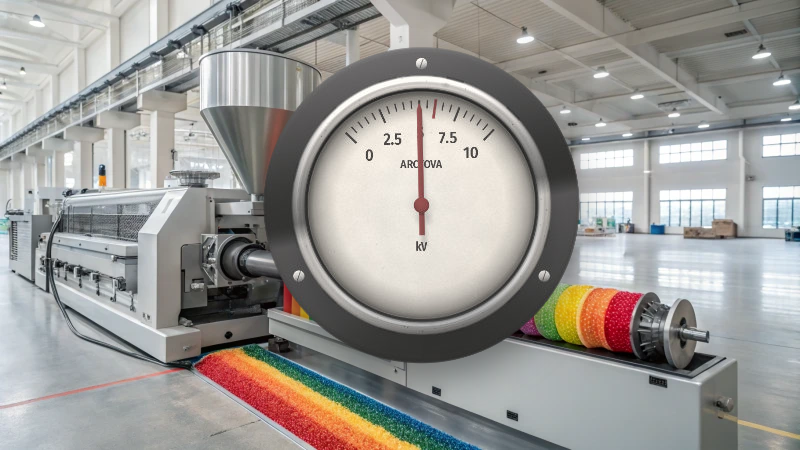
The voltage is 5
